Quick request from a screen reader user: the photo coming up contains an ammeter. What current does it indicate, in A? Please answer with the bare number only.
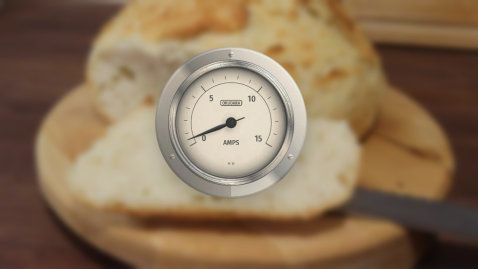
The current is 0.5
